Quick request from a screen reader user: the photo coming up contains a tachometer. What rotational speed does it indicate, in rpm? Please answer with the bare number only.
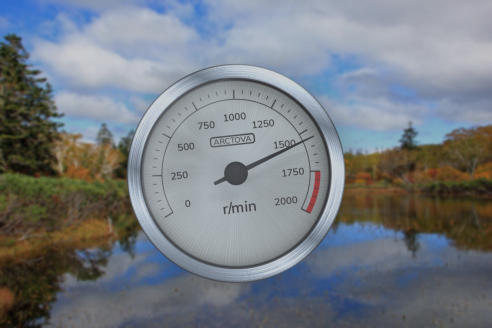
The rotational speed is 1550
